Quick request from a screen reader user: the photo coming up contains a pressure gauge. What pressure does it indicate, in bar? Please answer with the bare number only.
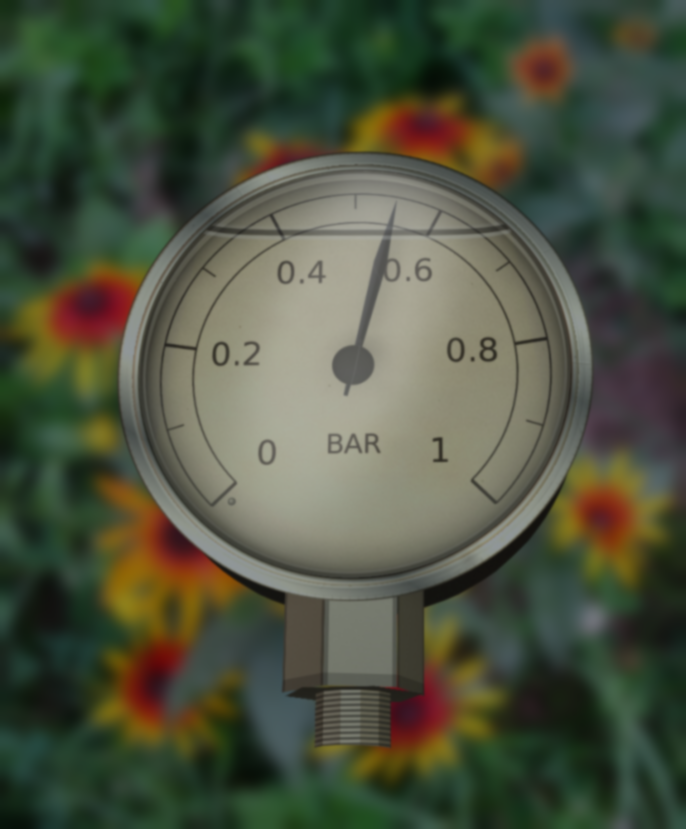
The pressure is 0.55
